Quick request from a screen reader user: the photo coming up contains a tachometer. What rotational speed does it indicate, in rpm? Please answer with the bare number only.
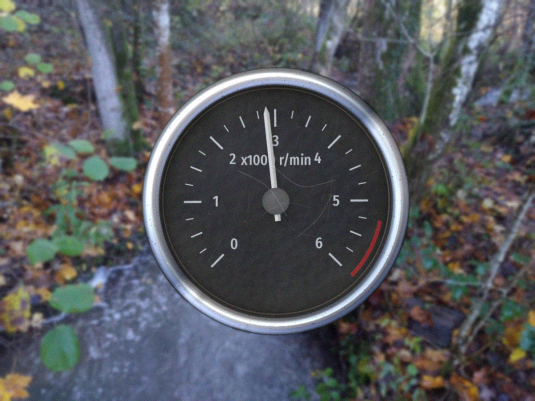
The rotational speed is 2875
